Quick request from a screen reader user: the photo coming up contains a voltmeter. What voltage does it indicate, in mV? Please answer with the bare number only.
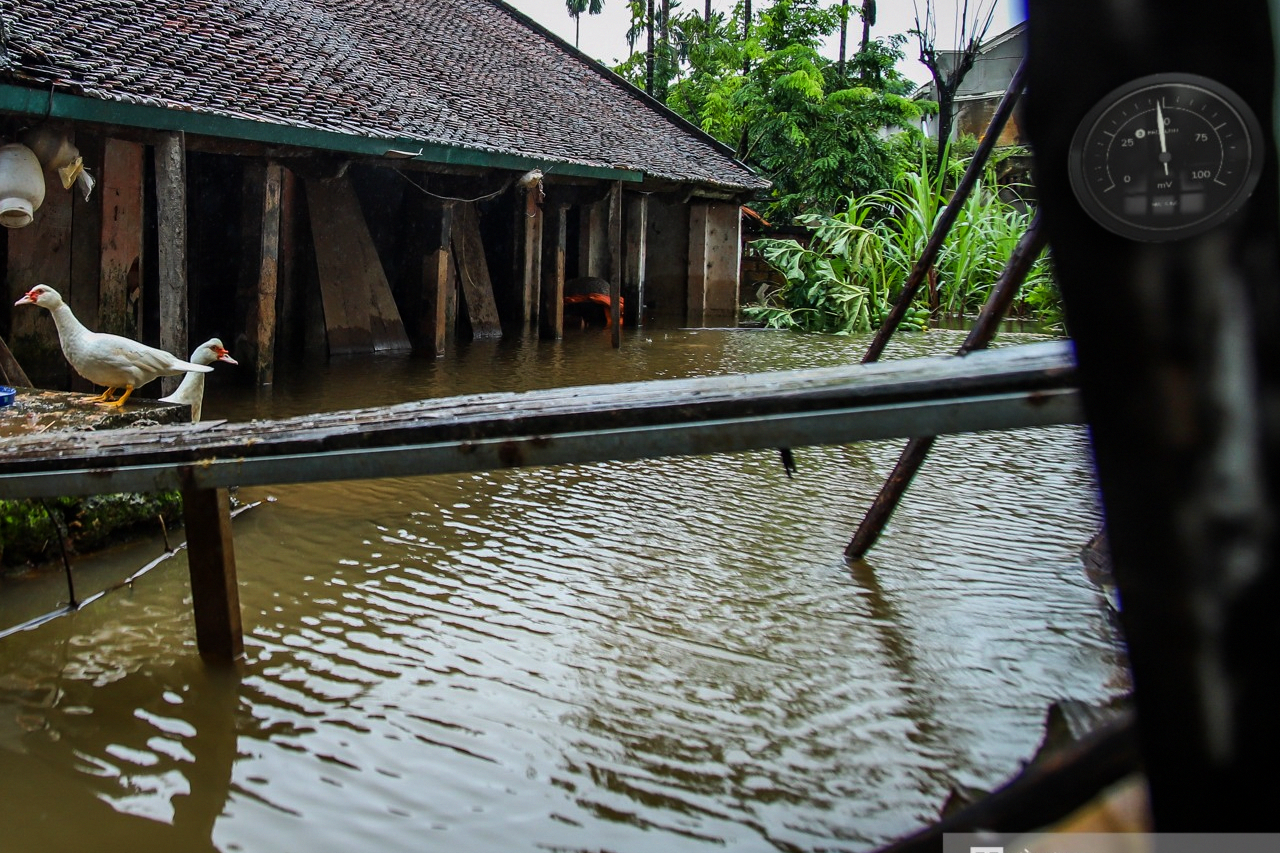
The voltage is 47.5
